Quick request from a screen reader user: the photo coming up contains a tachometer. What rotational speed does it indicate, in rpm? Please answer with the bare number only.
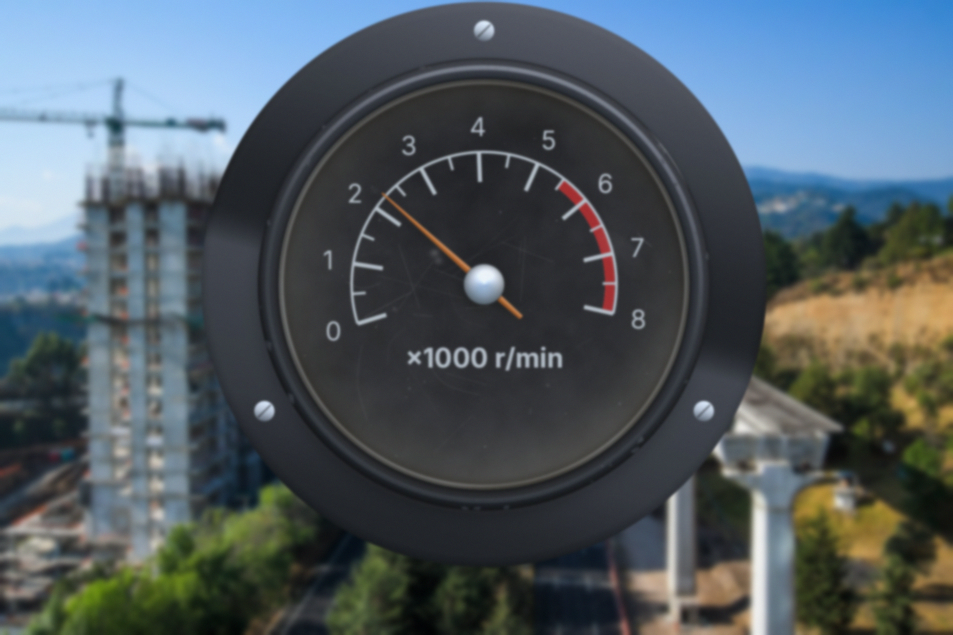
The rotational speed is 2250
